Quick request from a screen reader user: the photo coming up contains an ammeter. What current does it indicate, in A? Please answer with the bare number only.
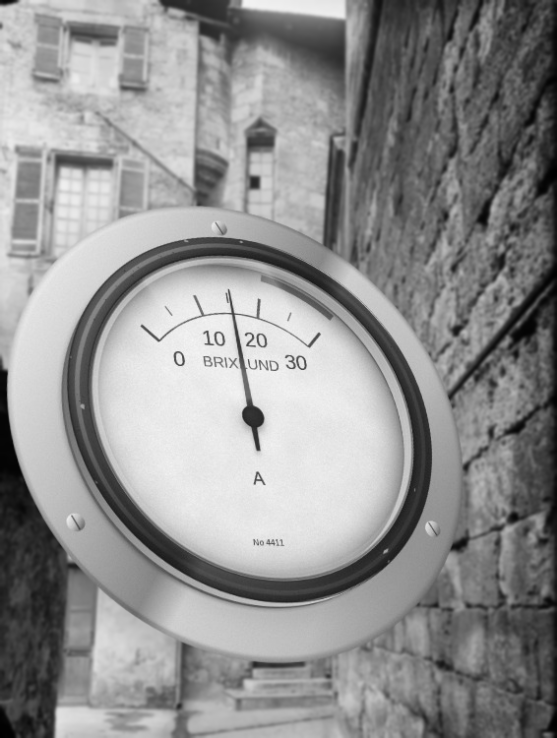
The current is 15
